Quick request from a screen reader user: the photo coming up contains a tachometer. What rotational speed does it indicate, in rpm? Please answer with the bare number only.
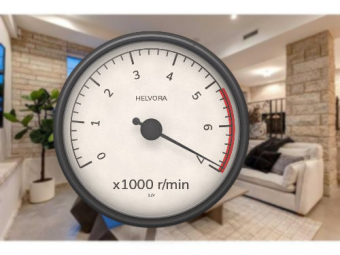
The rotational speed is 6900
